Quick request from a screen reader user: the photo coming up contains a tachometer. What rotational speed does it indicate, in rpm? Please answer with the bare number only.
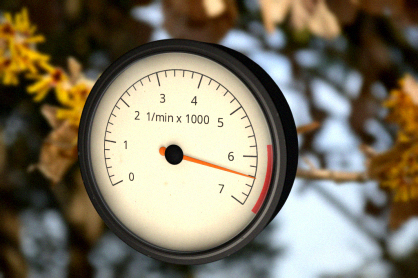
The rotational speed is 6400
